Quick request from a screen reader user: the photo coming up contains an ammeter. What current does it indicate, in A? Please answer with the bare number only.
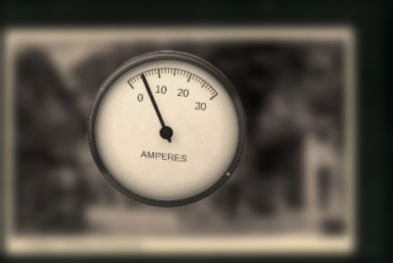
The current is 5
